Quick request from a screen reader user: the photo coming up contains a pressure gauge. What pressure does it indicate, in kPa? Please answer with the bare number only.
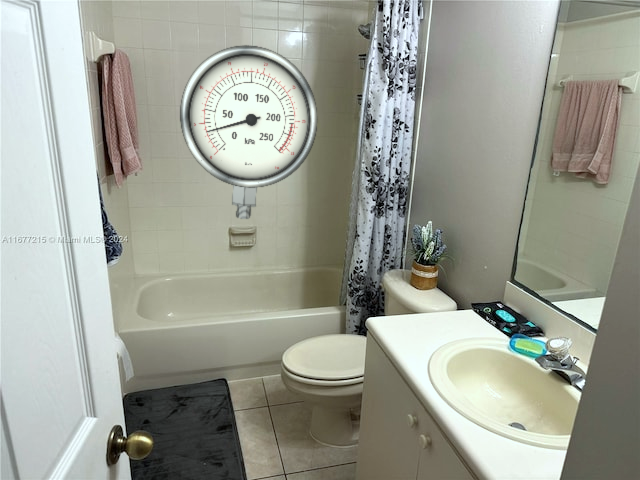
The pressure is 25
